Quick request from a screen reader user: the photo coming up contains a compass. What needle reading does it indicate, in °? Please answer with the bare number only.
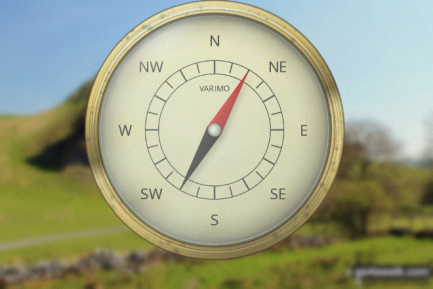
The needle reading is 30
